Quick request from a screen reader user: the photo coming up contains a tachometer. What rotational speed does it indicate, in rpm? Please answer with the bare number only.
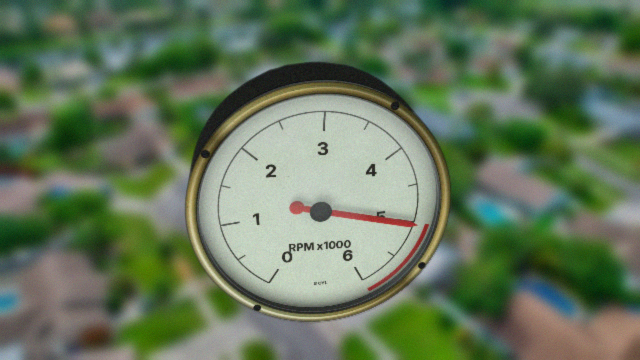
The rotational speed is 5000
